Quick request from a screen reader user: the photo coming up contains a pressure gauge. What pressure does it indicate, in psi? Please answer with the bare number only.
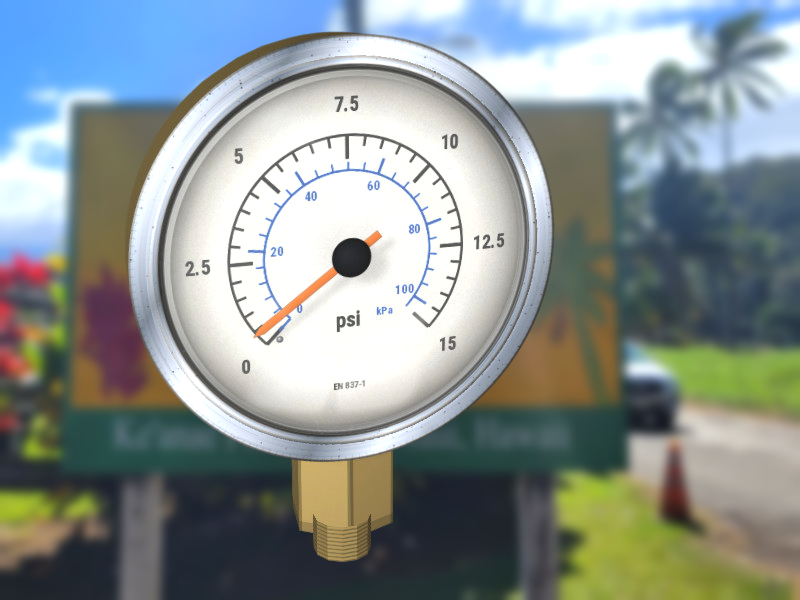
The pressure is 0.5
